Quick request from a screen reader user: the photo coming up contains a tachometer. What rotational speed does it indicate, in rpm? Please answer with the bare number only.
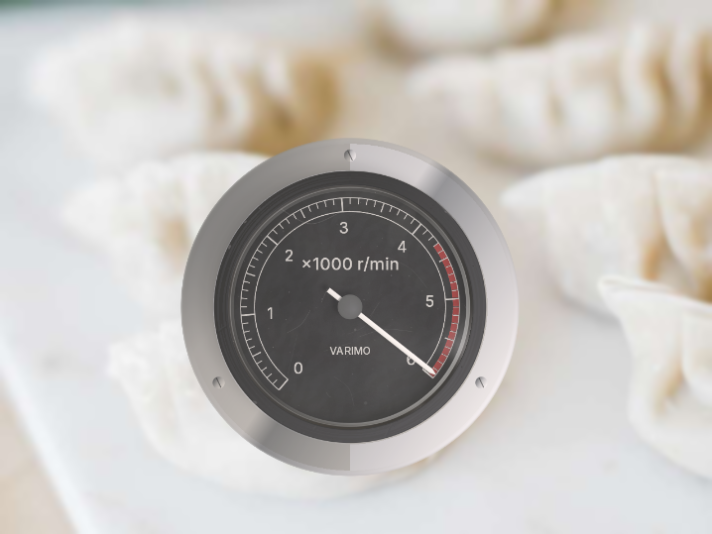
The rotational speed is 5950
